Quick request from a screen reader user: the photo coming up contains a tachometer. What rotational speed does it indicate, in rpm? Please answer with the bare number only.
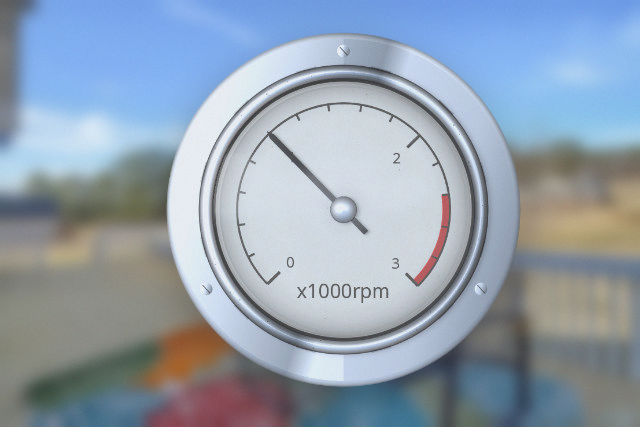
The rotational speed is 1000
